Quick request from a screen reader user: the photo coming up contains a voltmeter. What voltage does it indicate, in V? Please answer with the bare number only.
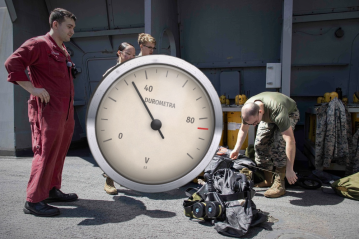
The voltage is 32.5
